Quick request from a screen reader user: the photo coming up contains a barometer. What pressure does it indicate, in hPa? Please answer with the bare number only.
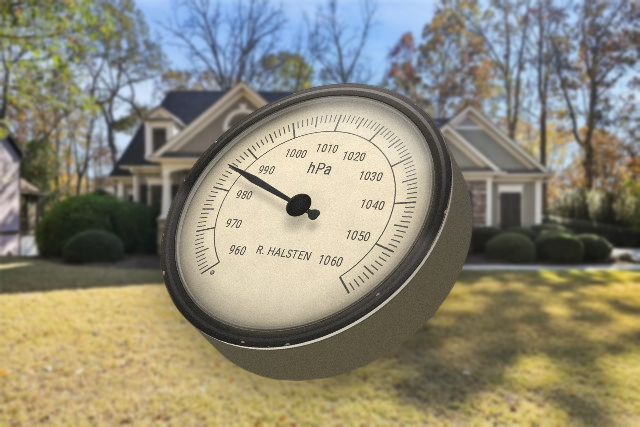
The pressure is 985
